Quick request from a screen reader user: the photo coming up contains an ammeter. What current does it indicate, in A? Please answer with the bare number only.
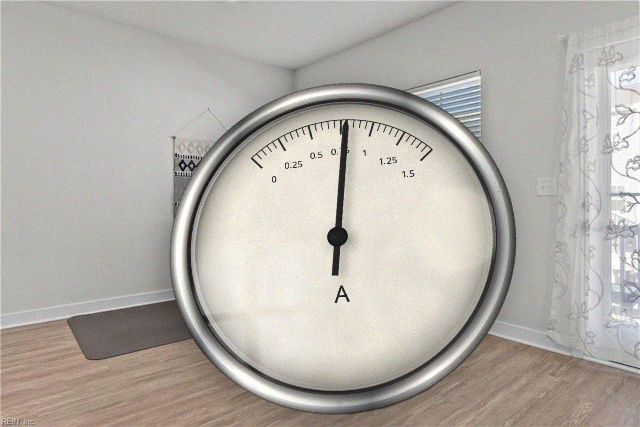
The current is 0.8
